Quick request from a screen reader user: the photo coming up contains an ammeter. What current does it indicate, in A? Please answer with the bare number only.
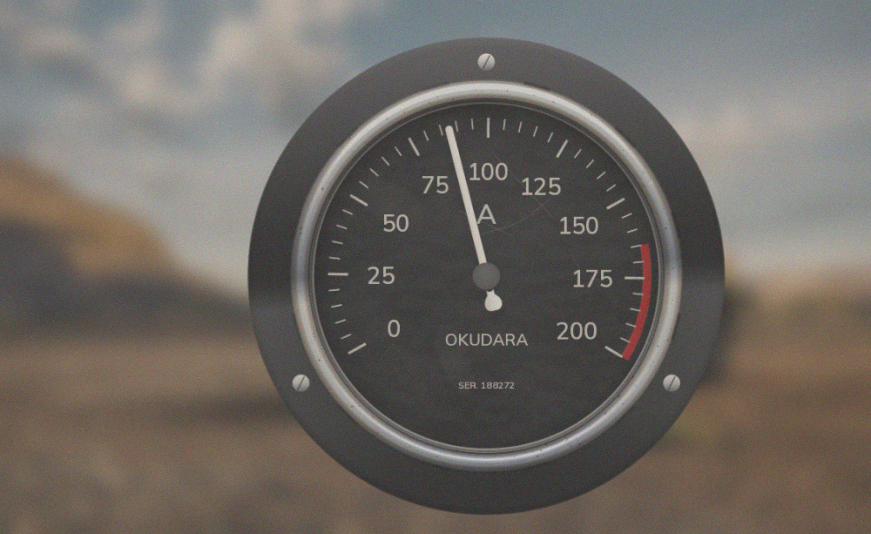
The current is 87.5
